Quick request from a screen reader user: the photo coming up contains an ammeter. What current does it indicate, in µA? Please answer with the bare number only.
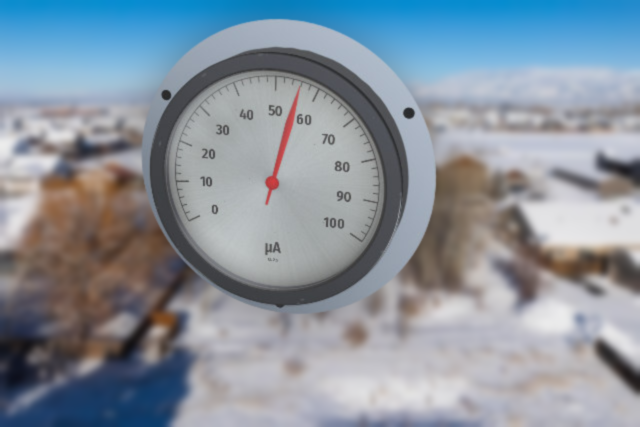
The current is 56
